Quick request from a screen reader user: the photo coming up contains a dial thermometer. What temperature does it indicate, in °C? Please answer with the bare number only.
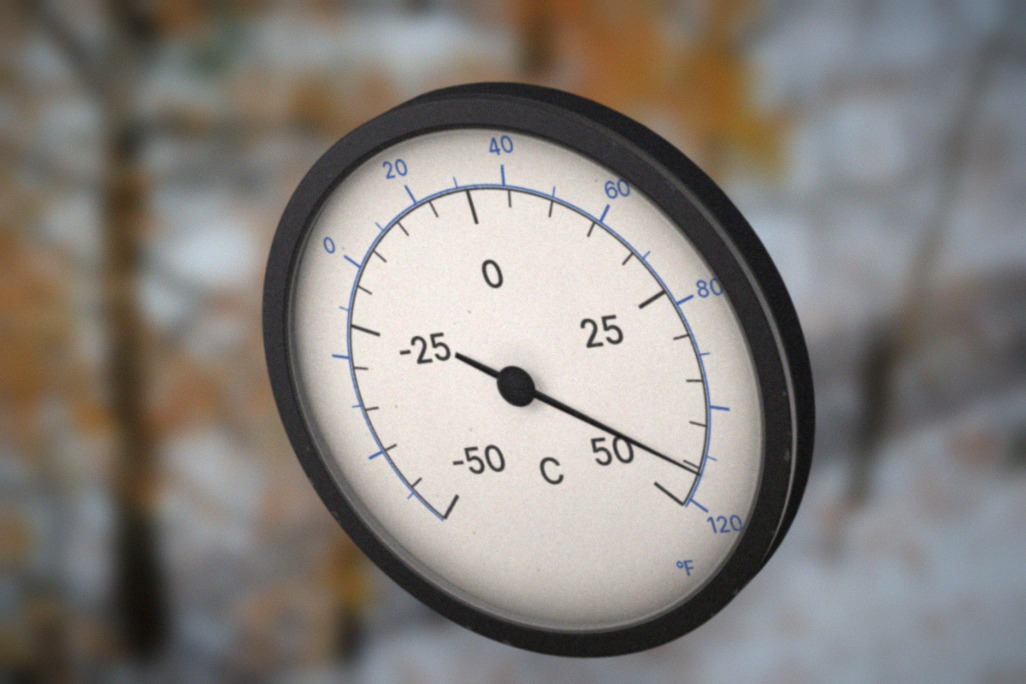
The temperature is 45
